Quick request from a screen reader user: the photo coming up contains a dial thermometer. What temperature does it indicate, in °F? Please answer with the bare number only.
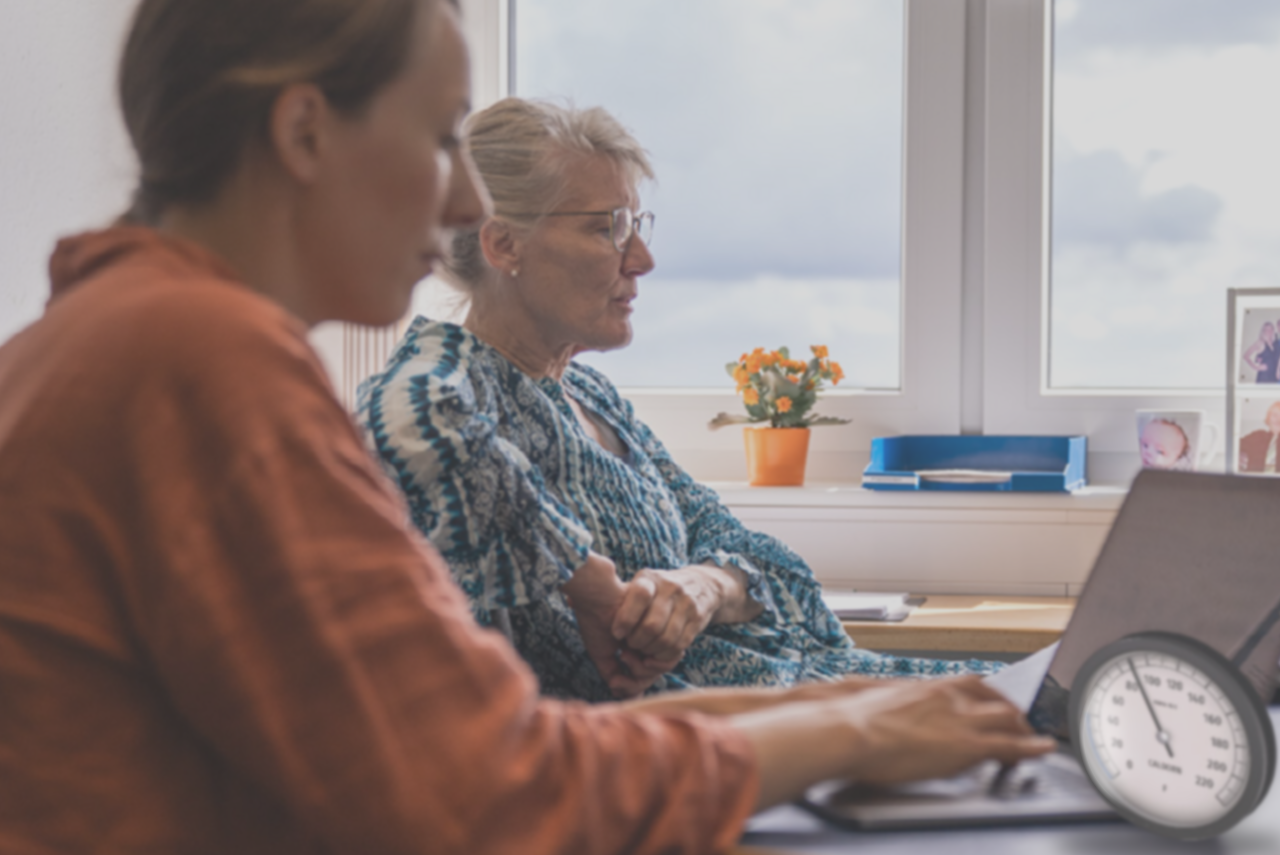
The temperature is 90
